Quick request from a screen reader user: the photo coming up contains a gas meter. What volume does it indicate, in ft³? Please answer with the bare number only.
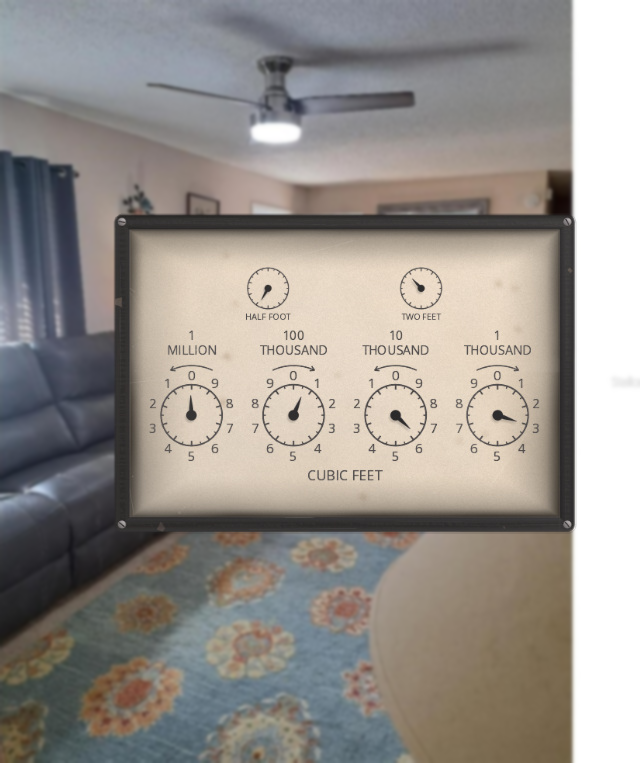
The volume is 6300
